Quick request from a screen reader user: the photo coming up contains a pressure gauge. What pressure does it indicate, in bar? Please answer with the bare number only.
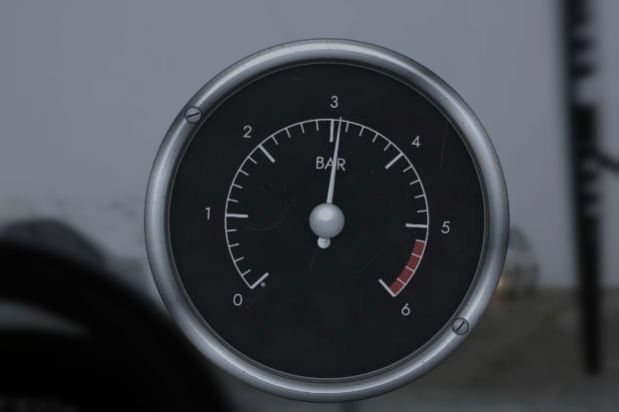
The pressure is 3.1
